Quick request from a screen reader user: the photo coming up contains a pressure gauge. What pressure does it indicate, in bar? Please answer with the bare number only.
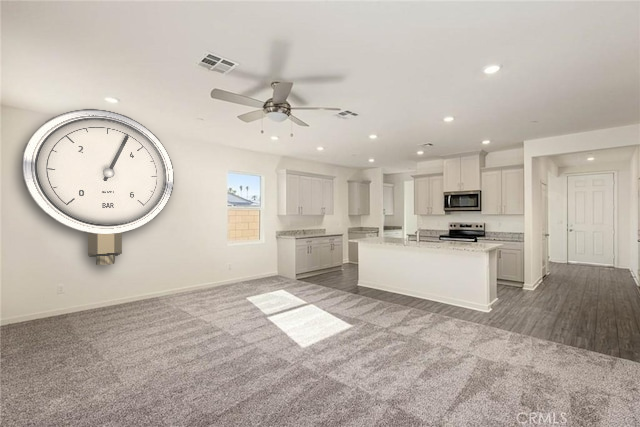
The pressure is 3.5
